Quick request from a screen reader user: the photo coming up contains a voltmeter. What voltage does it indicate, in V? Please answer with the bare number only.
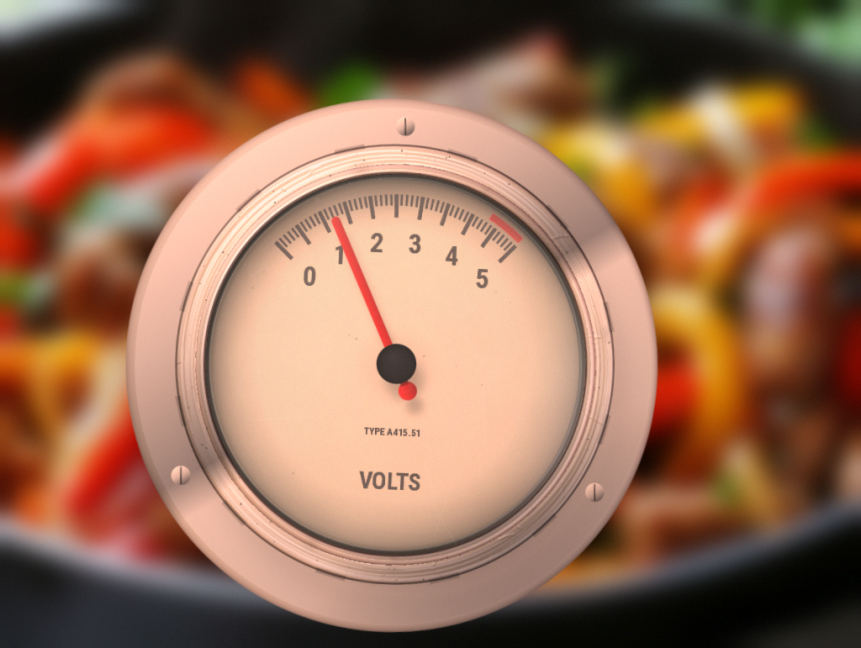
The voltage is 1.2
